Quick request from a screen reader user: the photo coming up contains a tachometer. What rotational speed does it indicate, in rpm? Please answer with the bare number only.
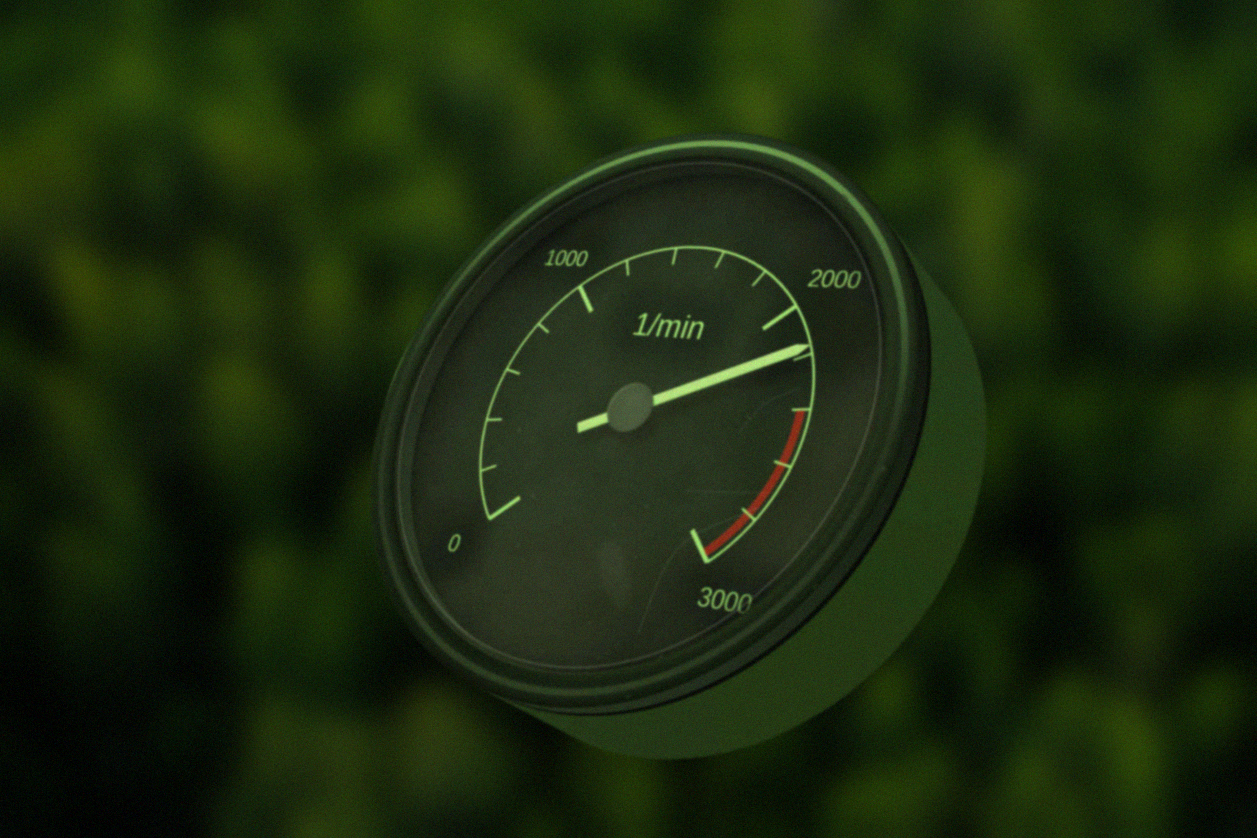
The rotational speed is 2200
